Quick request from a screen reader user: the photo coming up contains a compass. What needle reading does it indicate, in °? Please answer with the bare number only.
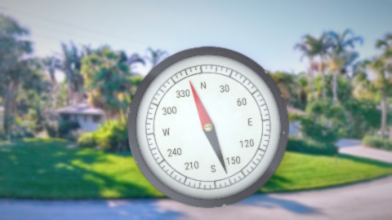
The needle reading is 345
